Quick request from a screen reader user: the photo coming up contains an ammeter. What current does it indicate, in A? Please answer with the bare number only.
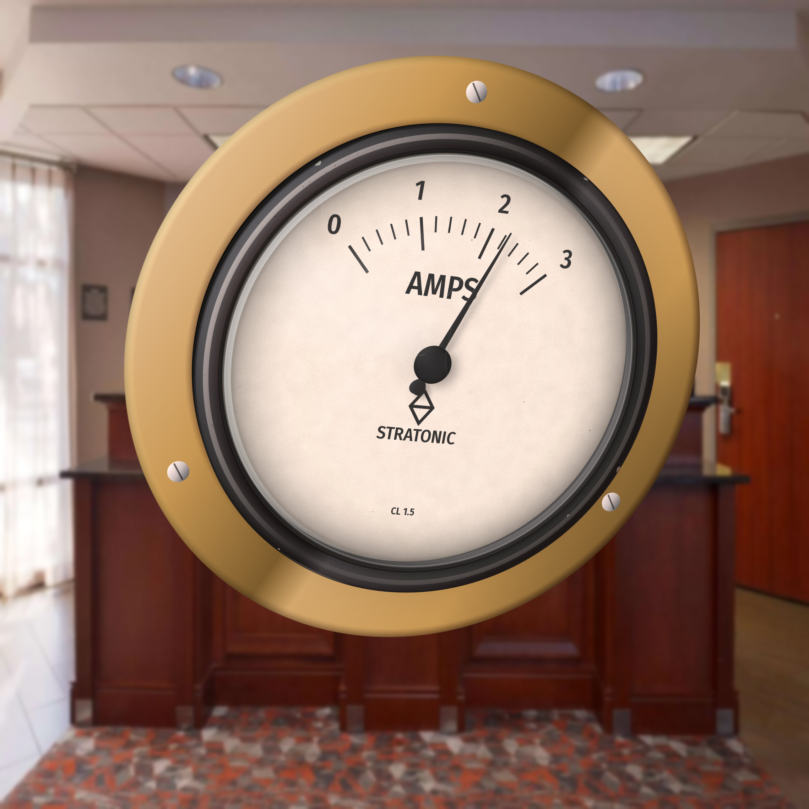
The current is 2.2
